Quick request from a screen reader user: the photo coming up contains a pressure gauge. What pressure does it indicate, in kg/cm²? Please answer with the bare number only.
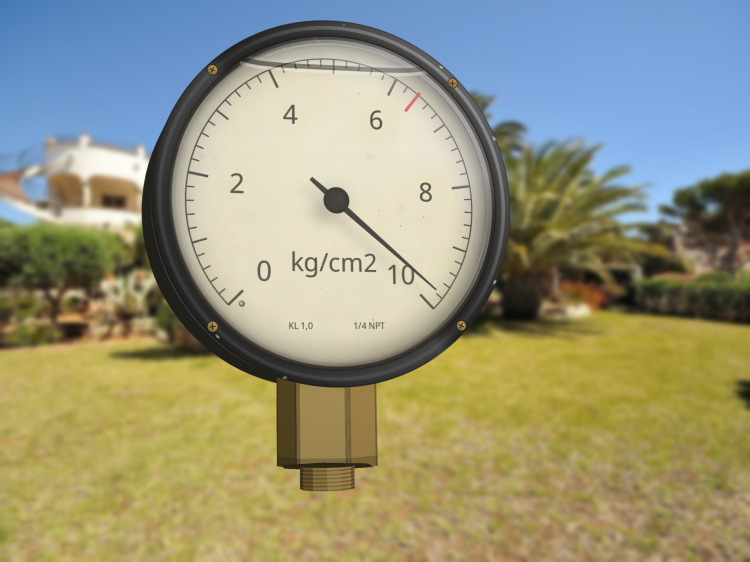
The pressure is 9.8
